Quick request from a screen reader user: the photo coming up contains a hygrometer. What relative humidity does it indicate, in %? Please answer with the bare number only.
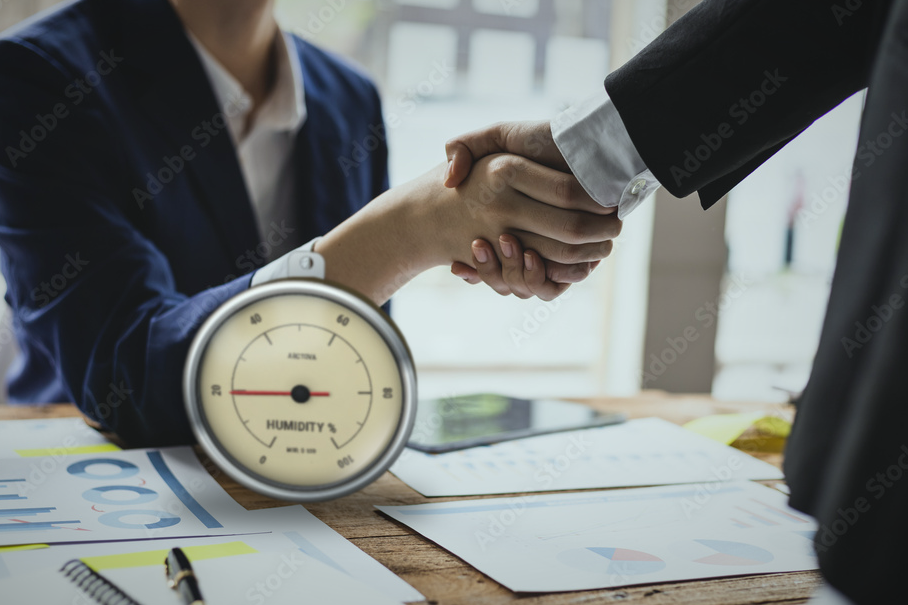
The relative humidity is 20
